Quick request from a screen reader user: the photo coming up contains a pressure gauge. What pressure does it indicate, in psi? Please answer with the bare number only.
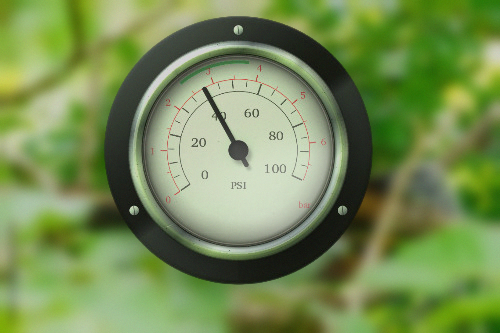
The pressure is 40
